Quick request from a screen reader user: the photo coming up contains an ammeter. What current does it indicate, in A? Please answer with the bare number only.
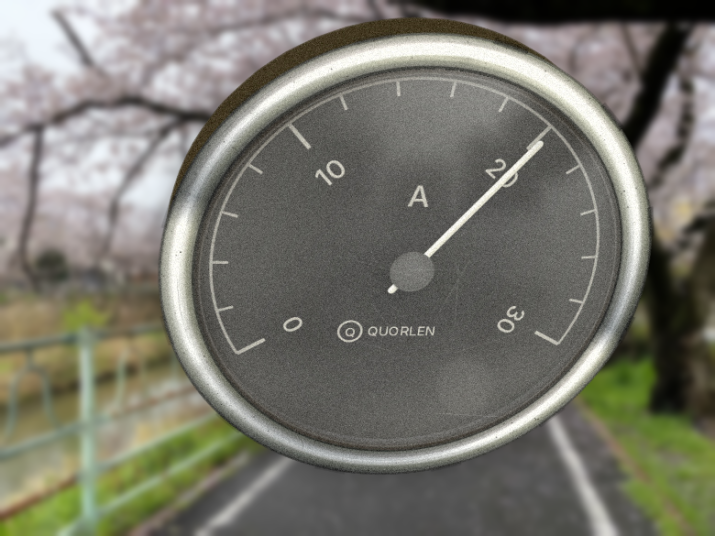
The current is 20
